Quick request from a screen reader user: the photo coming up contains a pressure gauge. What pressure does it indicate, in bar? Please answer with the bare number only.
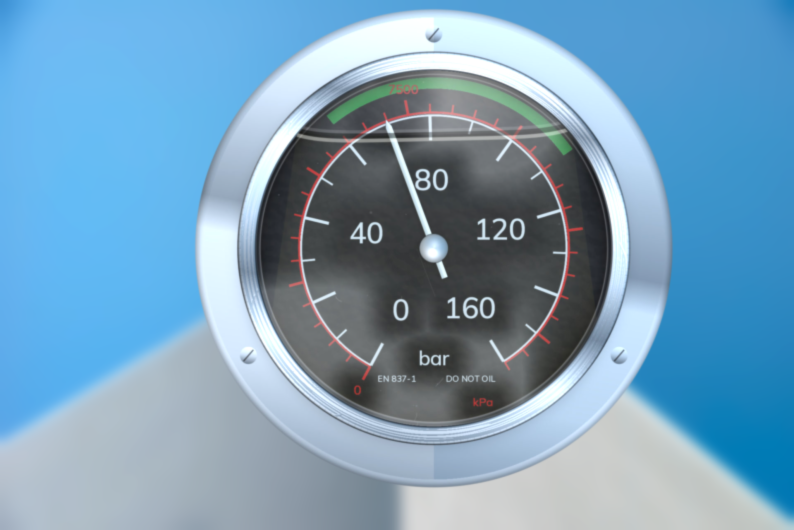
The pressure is 70
